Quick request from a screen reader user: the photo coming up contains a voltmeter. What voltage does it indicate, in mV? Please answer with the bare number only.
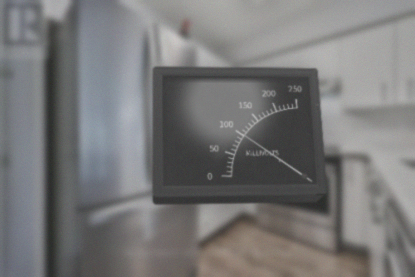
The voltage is 100
